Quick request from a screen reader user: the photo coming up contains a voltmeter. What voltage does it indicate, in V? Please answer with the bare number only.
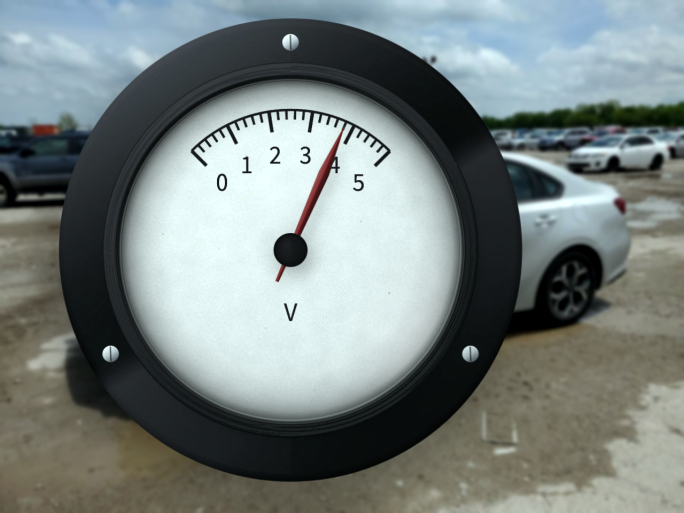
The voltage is 3.8
